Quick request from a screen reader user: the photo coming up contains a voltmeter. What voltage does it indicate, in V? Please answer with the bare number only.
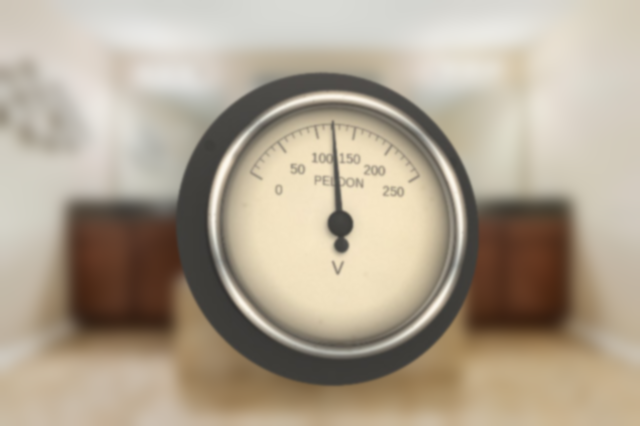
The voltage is 120
